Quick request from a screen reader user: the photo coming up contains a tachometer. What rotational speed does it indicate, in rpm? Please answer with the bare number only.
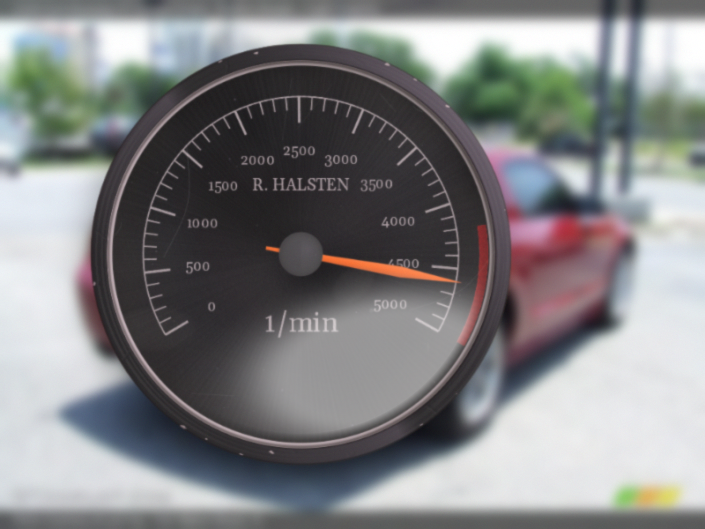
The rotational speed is 4600
